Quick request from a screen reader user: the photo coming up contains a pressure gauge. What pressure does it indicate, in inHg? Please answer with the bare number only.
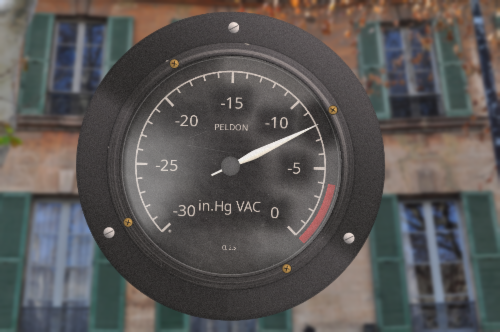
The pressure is -8
